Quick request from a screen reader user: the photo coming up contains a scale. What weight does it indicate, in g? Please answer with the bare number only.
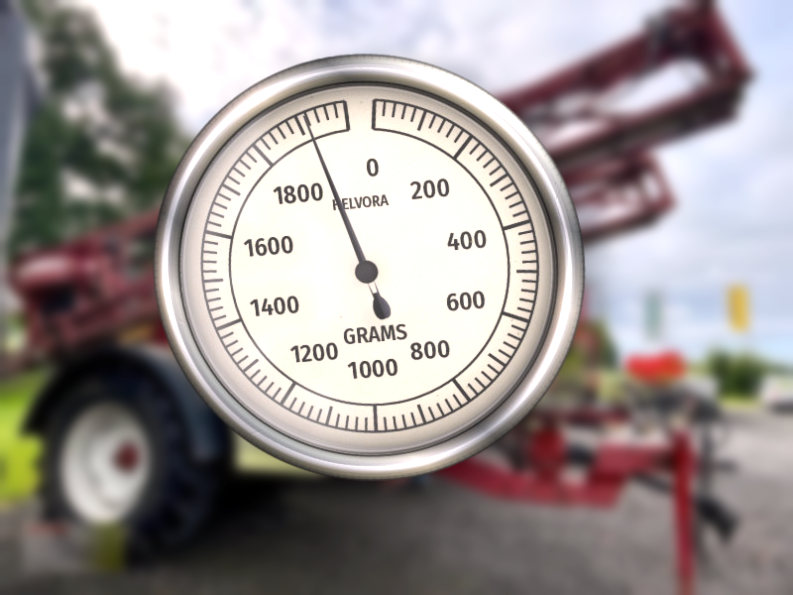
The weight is 1920
